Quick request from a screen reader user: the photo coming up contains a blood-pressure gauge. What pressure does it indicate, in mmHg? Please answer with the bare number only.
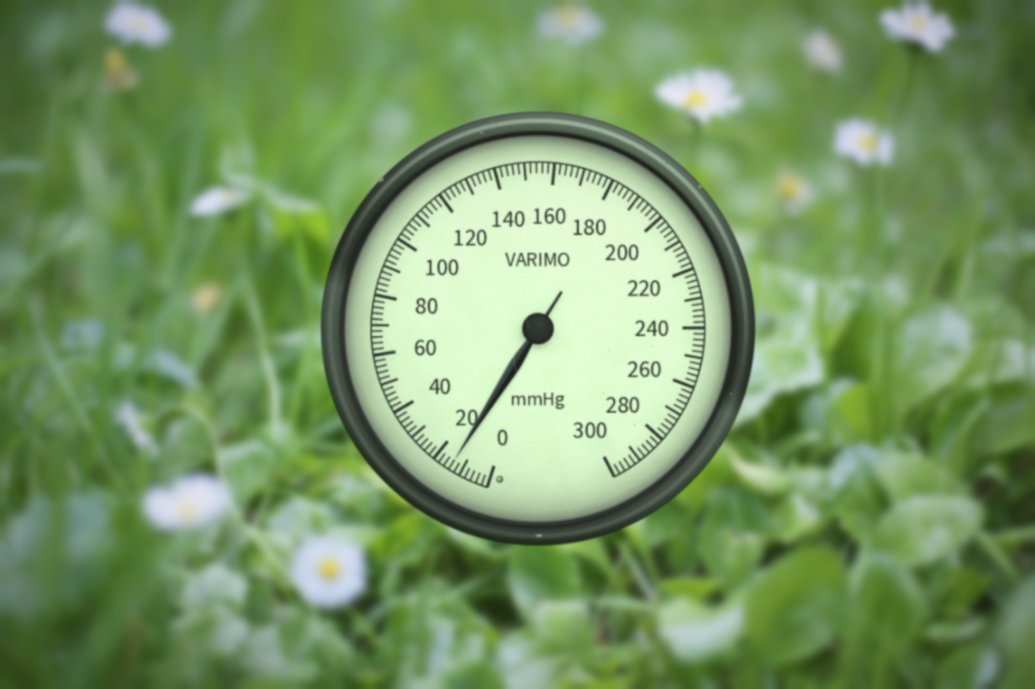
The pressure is 14
